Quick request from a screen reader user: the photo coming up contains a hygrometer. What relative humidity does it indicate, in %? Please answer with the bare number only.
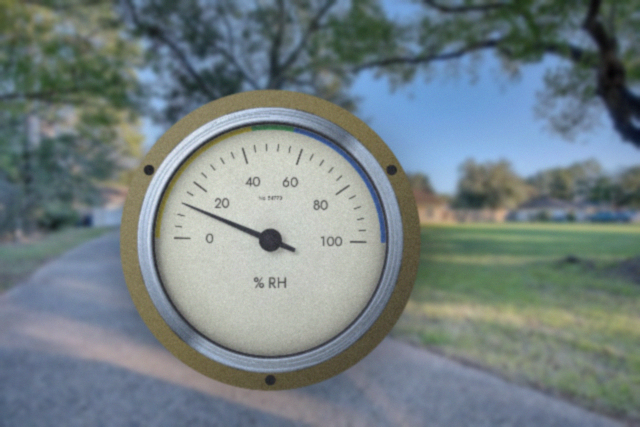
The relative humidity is 12
